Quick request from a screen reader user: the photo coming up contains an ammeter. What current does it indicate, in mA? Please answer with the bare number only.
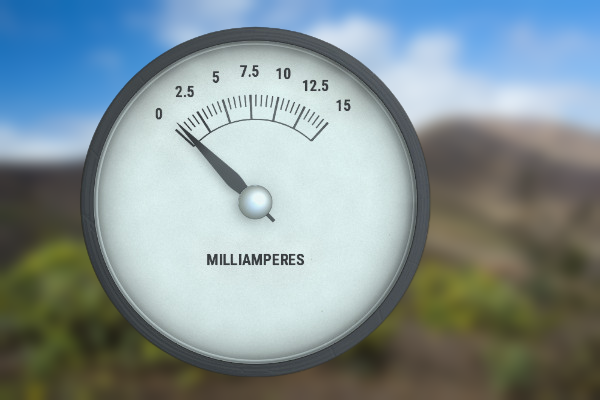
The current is 0.5
